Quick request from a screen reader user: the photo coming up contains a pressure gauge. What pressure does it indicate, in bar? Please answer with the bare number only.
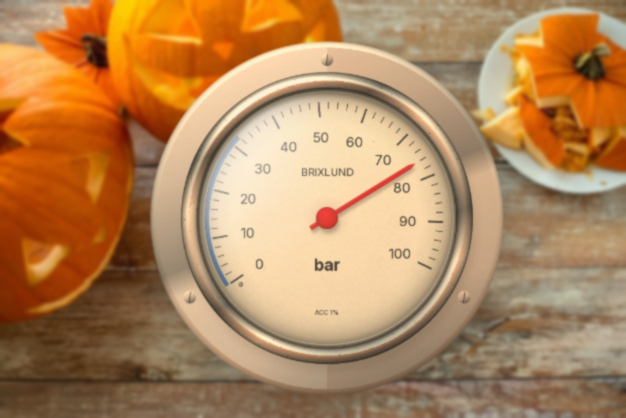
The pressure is 76
